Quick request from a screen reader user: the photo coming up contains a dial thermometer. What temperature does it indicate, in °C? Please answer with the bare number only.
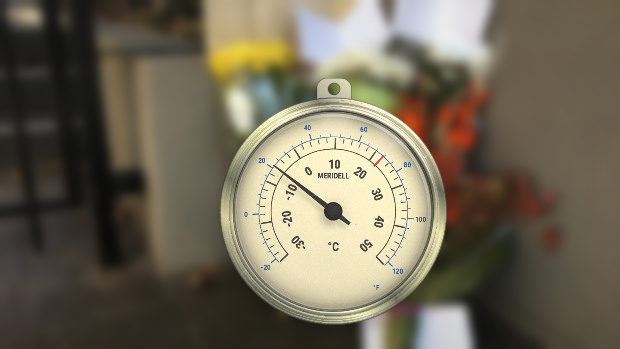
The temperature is -6
